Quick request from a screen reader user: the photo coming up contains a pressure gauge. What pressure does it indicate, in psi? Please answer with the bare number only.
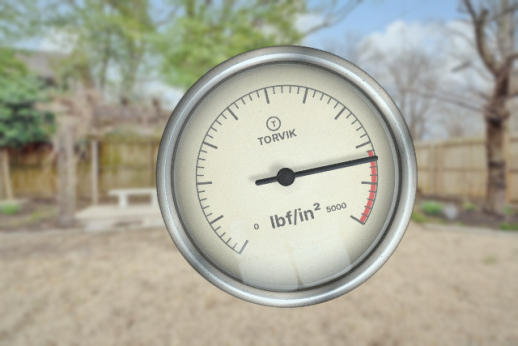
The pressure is 4200
